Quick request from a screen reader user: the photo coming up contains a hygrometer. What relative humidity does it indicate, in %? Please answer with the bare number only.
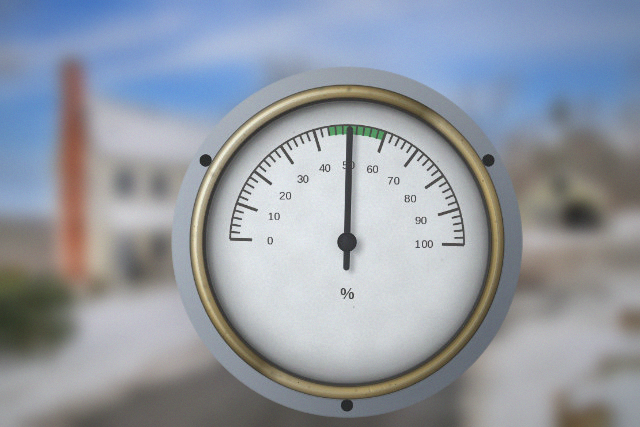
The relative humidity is 50
